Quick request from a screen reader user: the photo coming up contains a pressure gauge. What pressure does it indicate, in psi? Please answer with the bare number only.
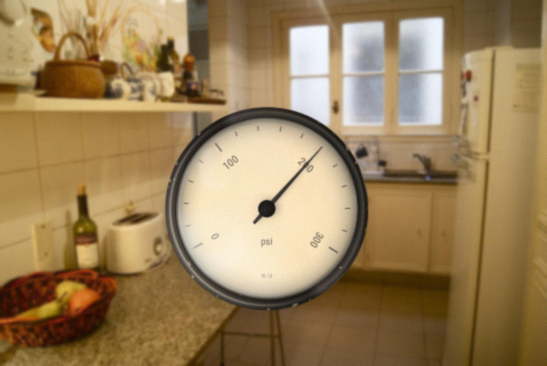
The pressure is 200
